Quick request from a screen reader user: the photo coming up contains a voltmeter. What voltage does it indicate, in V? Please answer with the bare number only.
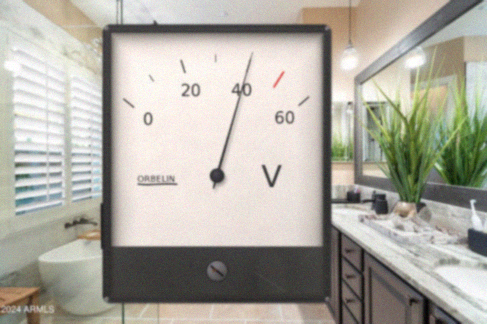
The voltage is 40
